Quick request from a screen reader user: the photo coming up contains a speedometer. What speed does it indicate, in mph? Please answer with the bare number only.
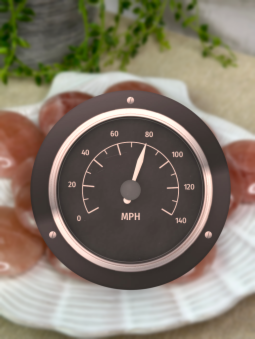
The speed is 80
